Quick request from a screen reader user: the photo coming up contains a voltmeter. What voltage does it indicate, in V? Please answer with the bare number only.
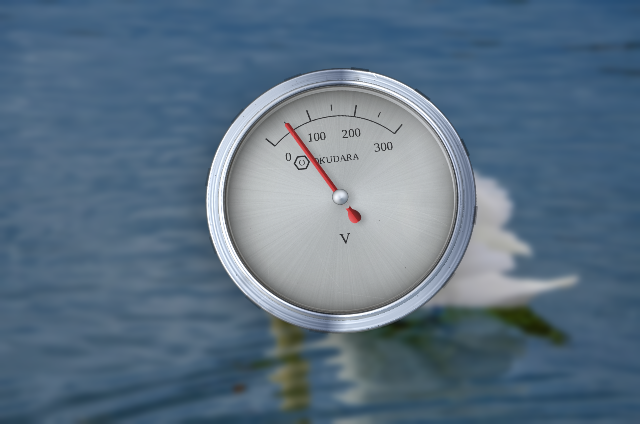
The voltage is 50
